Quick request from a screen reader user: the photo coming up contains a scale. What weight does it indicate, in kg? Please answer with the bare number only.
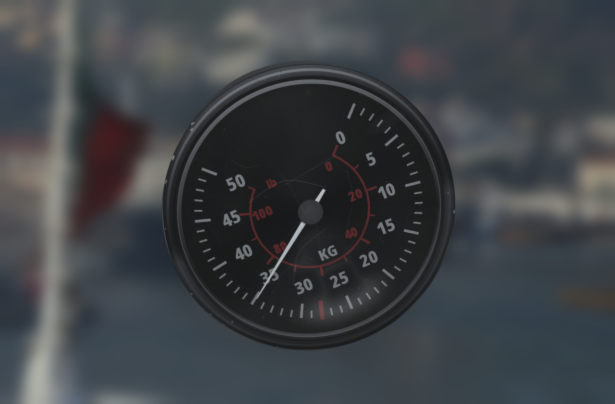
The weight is 35
